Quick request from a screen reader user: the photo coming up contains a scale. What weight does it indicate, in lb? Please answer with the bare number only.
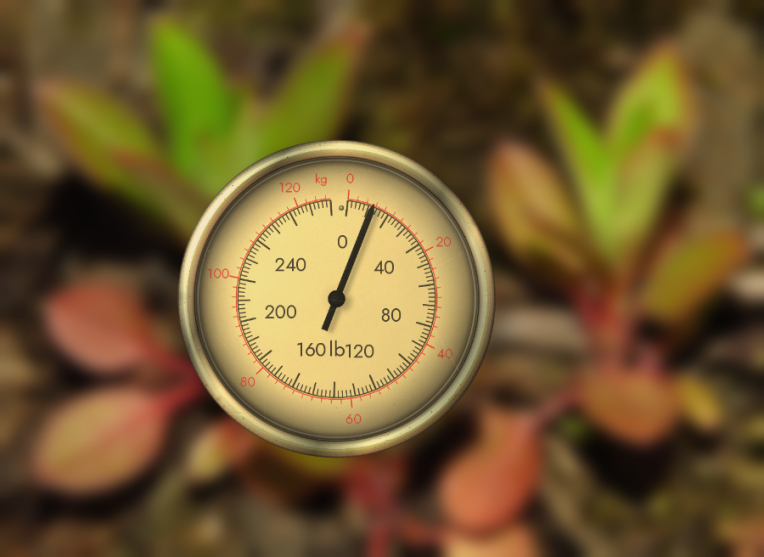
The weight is 12
